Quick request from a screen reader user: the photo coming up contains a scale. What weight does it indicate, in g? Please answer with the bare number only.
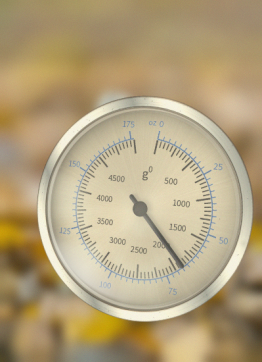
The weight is 1900
